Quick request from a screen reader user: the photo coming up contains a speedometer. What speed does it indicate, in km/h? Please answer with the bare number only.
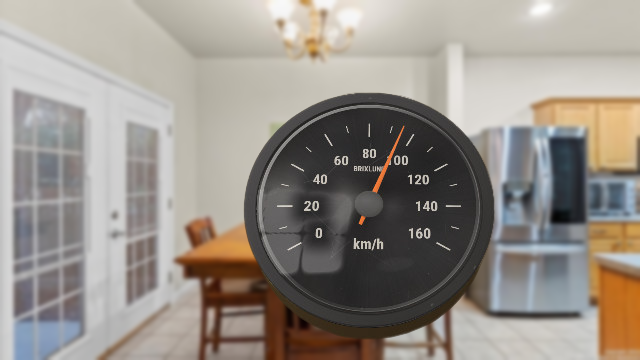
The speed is 95
